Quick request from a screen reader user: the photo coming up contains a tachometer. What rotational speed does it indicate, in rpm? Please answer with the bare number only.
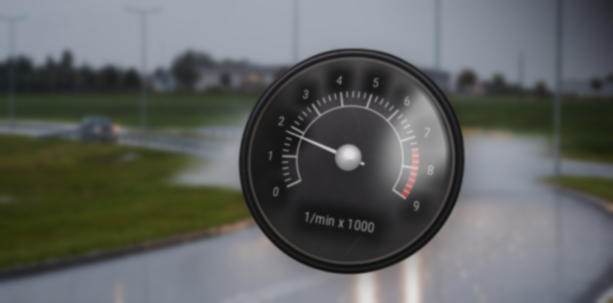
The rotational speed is 1800
